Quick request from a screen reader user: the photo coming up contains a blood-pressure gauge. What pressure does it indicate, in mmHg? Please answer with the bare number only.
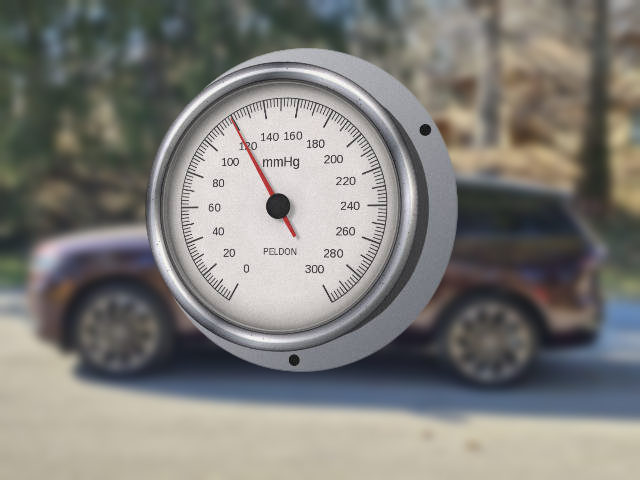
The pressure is 120
